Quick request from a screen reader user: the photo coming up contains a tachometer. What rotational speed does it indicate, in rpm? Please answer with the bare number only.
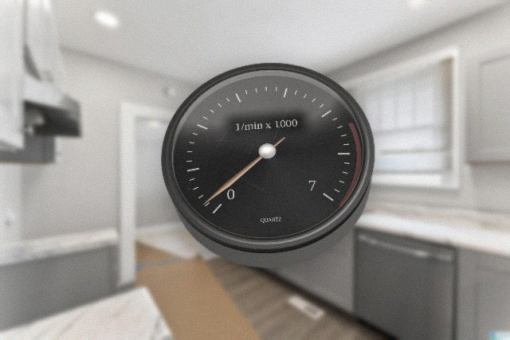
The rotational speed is 200
